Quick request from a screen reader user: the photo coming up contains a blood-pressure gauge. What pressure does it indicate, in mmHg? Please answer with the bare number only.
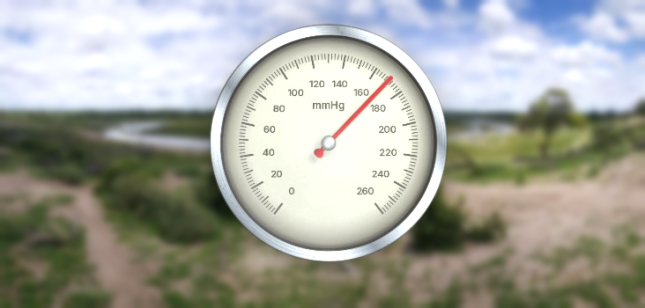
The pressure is 170
